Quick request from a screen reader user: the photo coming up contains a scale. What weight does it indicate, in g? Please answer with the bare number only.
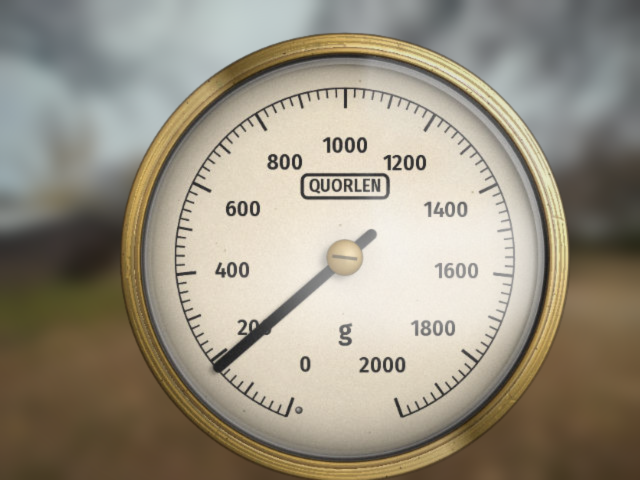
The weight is 180
